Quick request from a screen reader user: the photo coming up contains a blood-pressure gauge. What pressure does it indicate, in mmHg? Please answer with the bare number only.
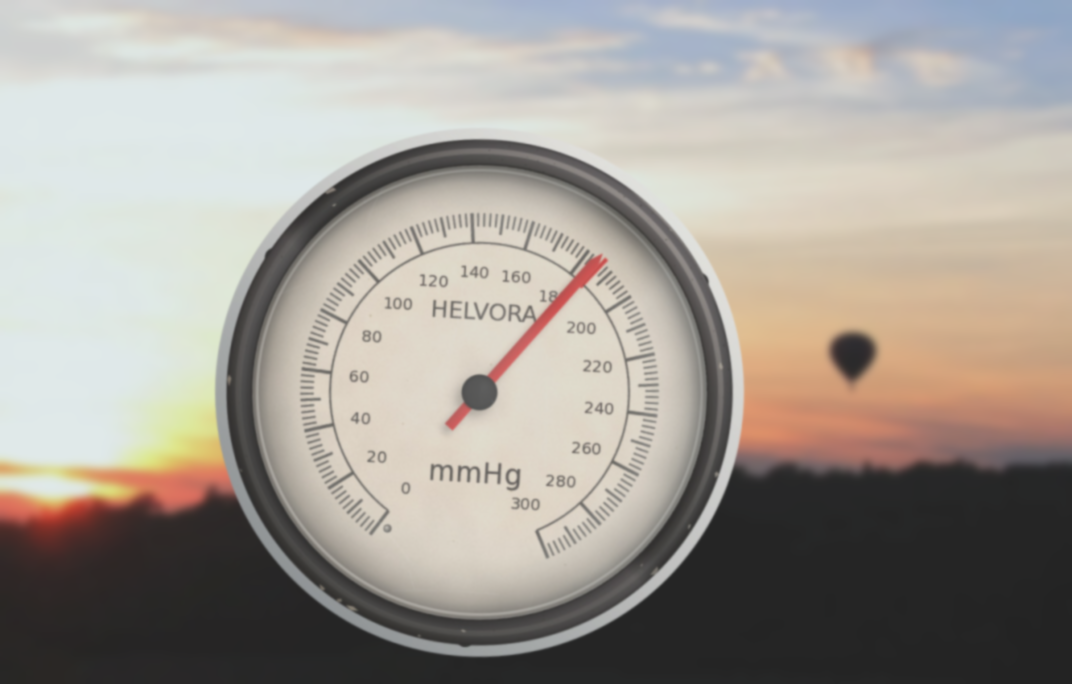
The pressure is 184
